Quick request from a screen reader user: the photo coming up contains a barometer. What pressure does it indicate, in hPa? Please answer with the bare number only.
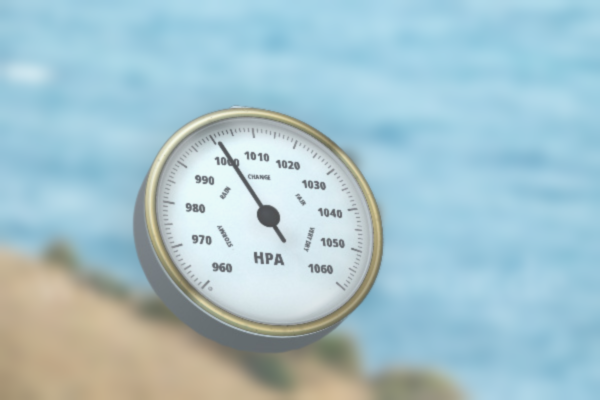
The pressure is 1000
